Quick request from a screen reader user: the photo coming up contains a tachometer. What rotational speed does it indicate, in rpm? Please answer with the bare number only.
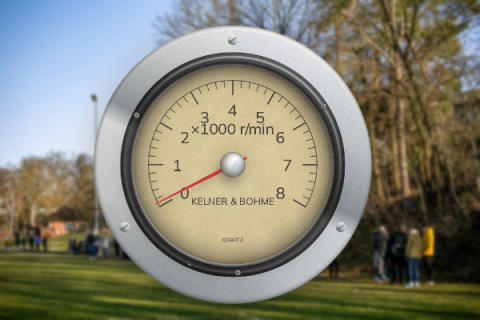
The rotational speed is 100
